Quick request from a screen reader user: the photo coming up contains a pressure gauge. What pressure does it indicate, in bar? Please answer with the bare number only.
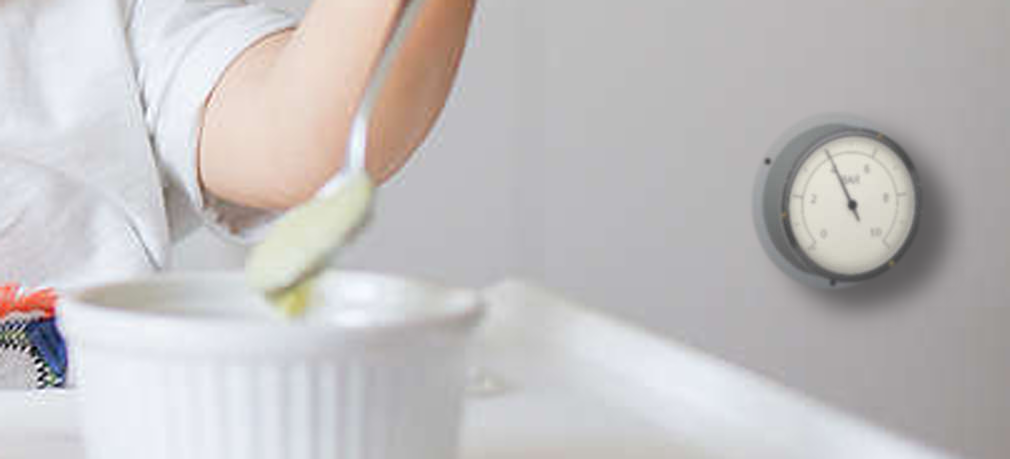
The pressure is 4
